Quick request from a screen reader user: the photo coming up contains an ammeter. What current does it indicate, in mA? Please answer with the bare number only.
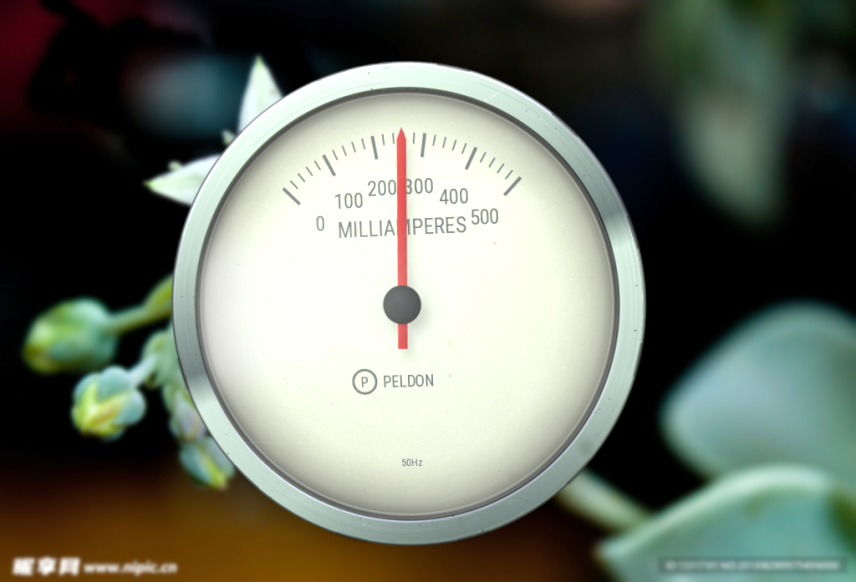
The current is 260
